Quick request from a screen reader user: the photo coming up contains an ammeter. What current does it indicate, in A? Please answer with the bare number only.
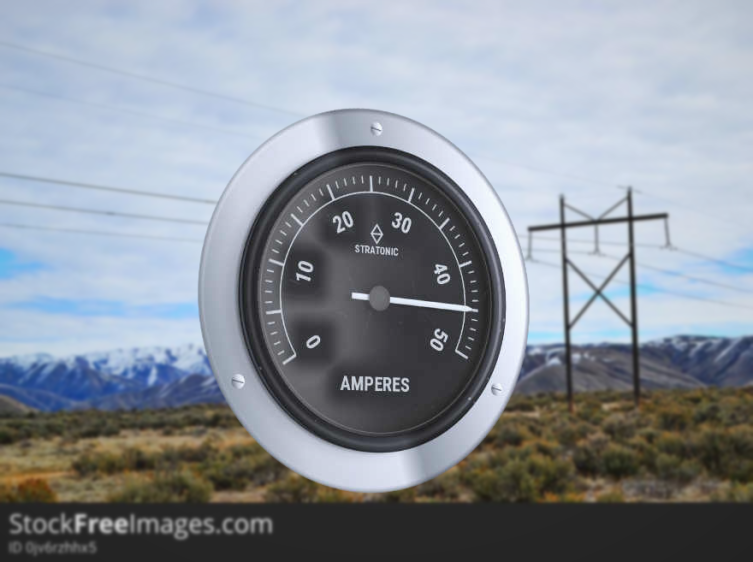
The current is 45
